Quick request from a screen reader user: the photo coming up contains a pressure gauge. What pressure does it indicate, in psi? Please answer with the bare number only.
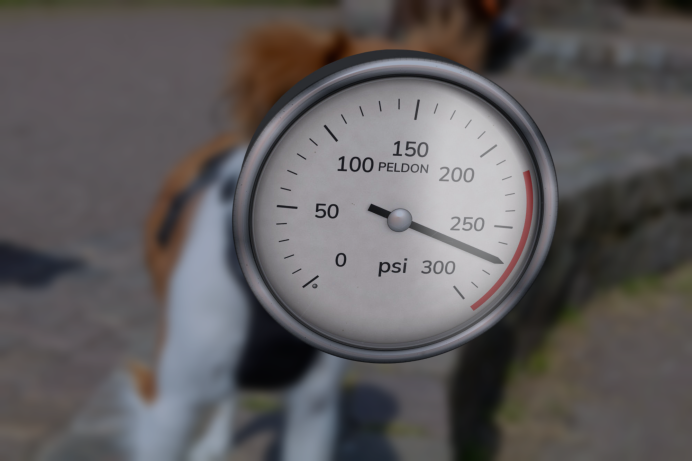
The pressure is 270
